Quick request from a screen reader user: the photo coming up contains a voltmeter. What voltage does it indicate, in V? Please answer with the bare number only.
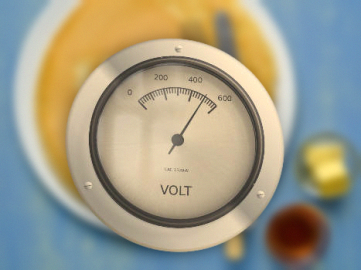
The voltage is 500
